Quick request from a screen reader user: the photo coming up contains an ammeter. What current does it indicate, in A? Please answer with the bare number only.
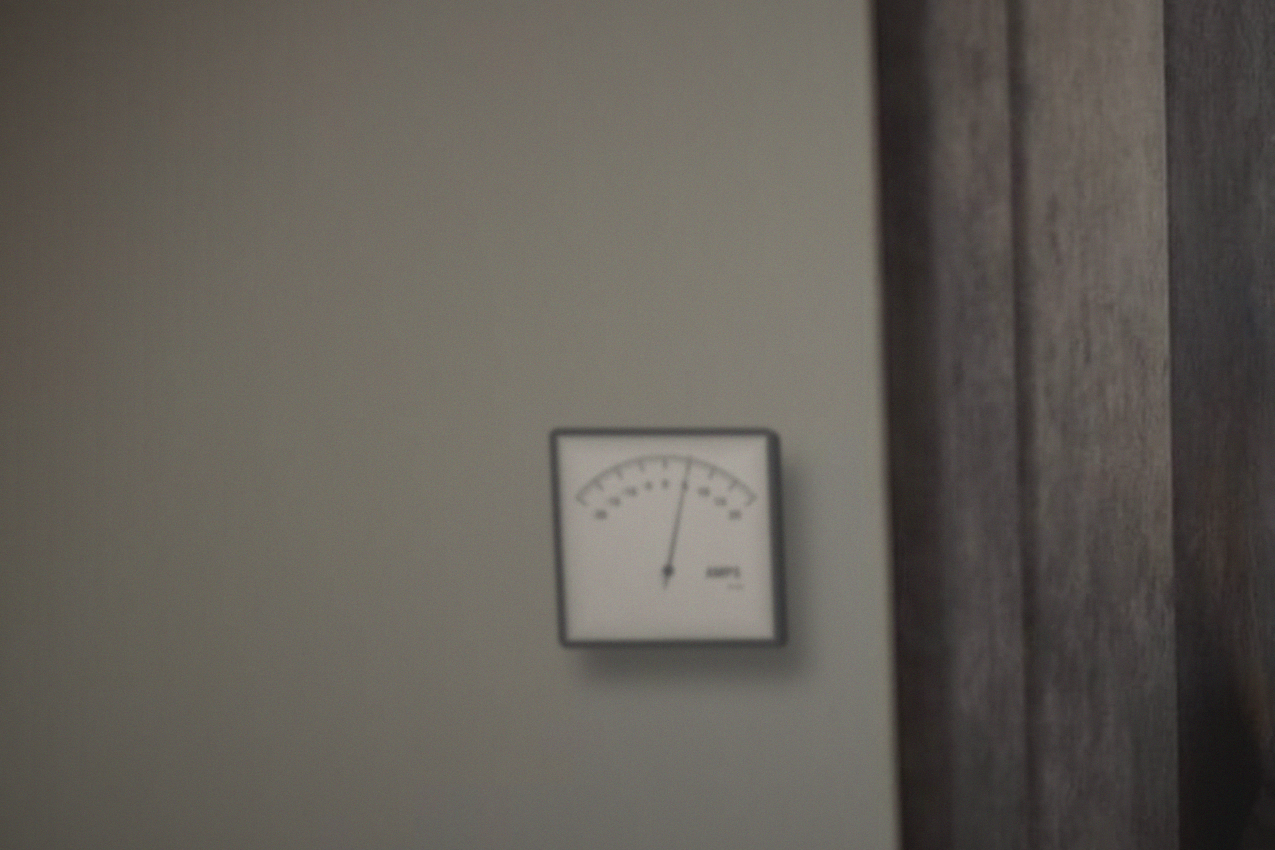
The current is 5
